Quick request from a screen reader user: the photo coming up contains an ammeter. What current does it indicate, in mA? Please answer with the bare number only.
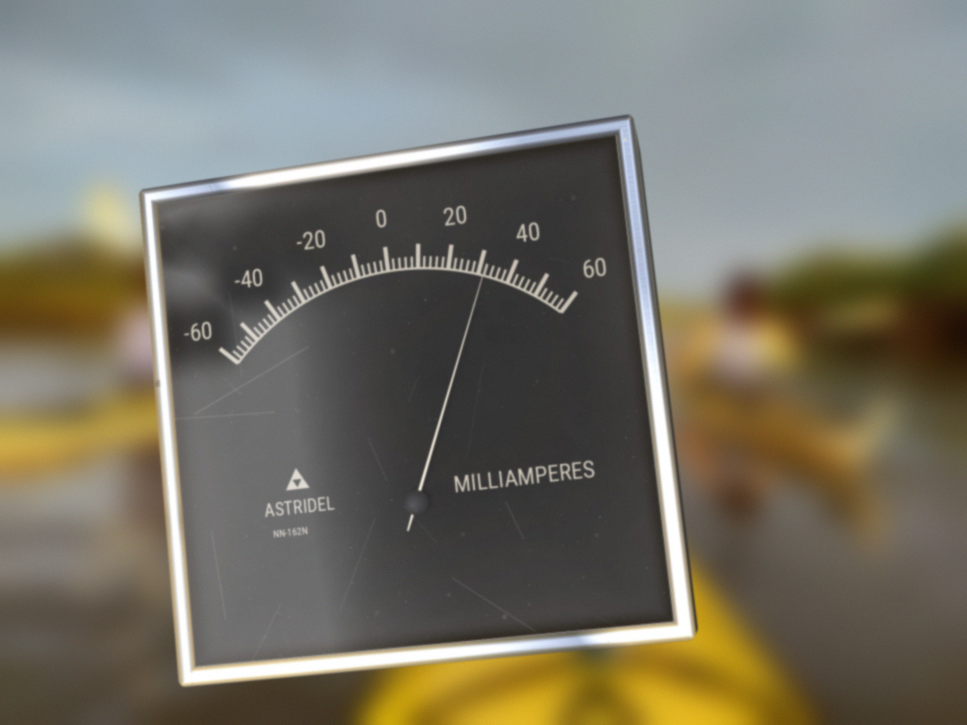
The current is 32
